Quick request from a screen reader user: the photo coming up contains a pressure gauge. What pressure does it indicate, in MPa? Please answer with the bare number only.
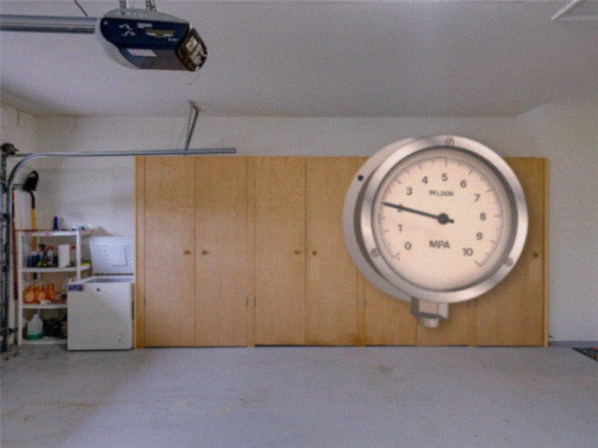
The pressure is 2
